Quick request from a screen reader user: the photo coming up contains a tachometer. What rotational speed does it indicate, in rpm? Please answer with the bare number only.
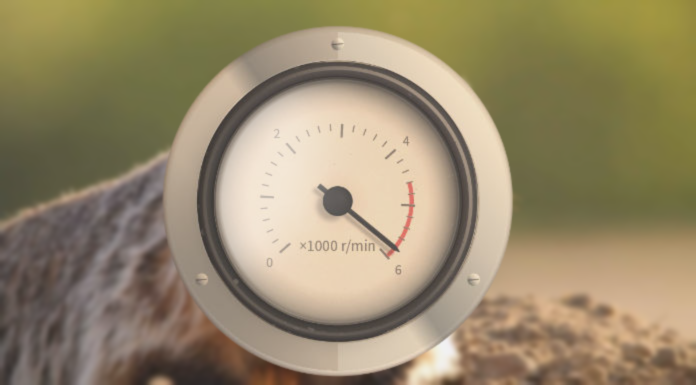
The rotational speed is 5800
